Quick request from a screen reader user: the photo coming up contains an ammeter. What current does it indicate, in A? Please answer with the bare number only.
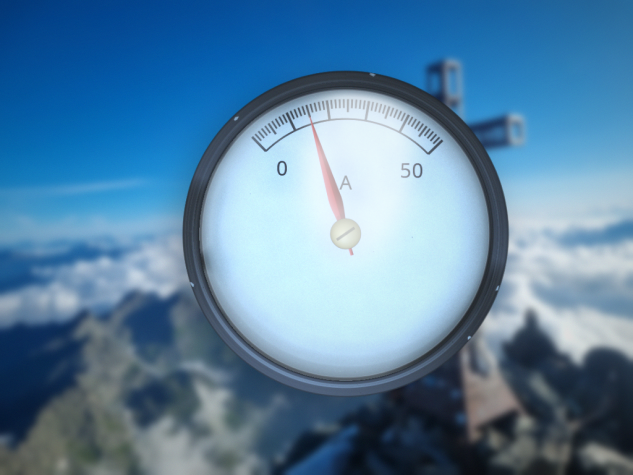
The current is 15
